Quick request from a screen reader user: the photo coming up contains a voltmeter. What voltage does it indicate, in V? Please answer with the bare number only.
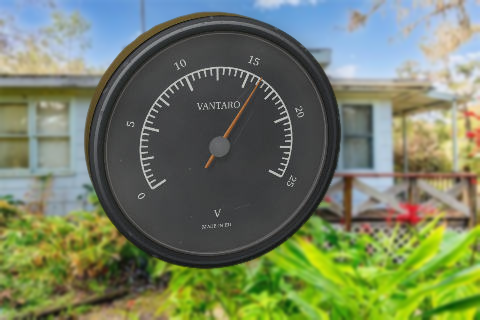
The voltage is 16
